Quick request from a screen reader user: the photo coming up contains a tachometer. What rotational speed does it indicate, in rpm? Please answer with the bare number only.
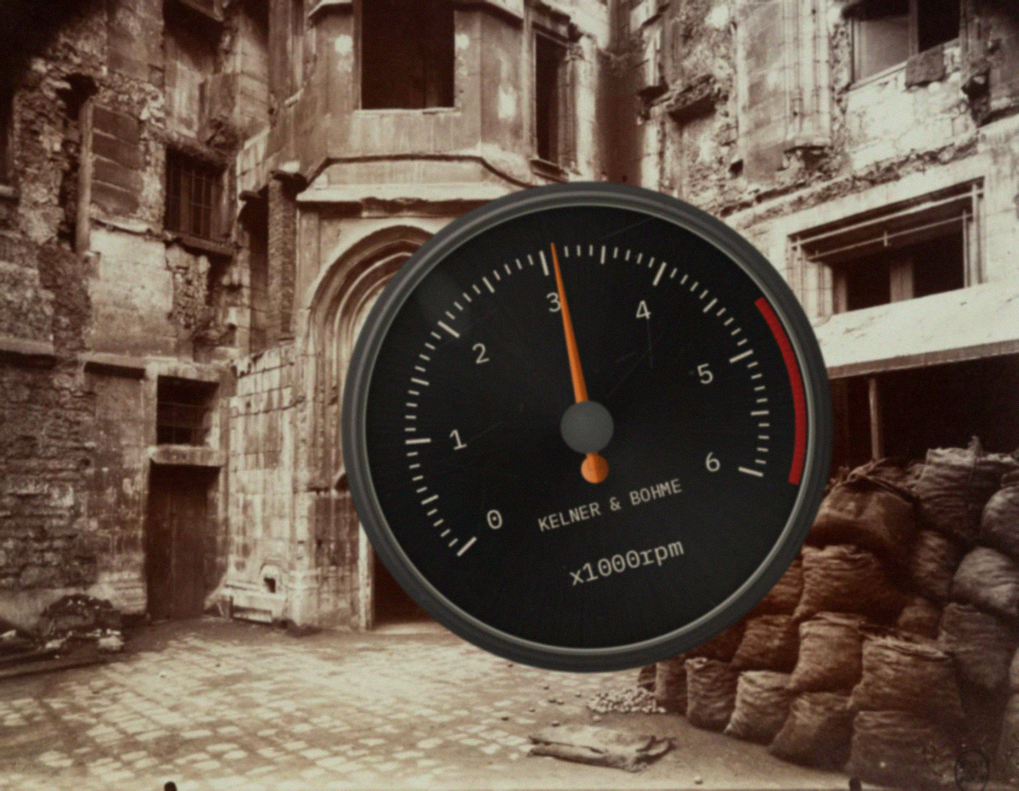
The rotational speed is 3100
